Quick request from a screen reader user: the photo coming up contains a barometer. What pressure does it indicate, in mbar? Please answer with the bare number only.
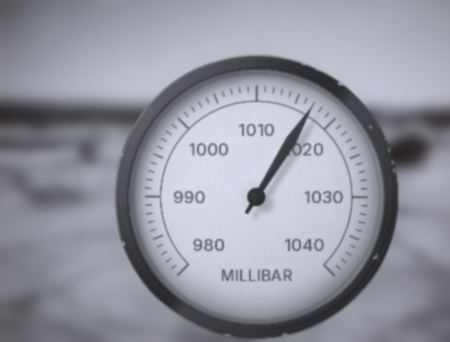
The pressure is 1017
